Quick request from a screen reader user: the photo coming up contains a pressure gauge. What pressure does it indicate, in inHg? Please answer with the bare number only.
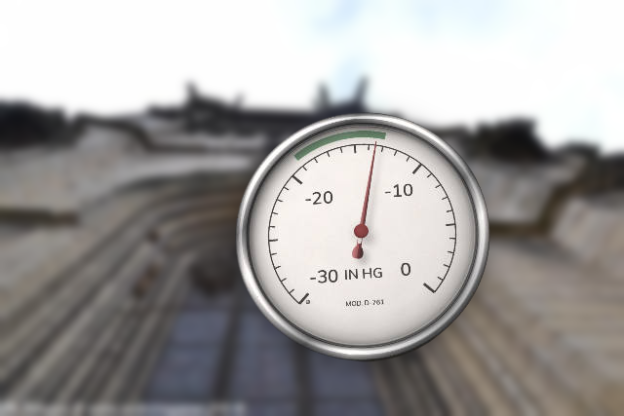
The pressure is -13.5
